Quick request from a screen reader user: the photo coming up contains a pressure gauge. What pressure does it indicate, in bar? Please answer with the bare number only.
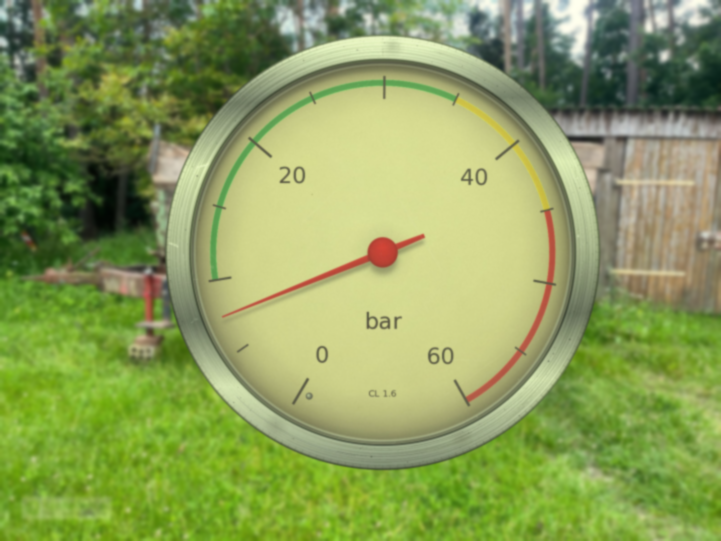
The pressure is 7.5
